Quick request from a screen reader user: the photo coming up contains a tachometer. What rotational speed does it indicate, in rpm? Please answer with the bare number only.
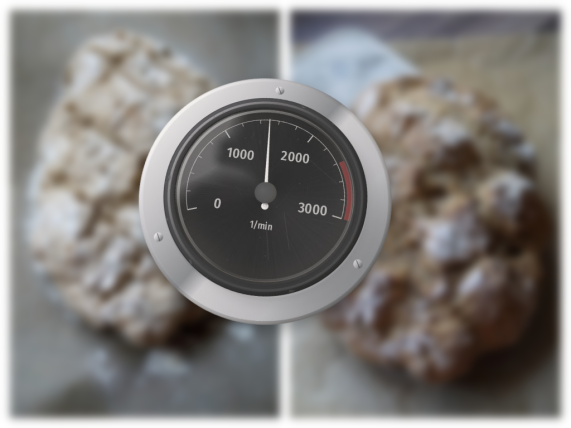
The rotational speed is 1500
